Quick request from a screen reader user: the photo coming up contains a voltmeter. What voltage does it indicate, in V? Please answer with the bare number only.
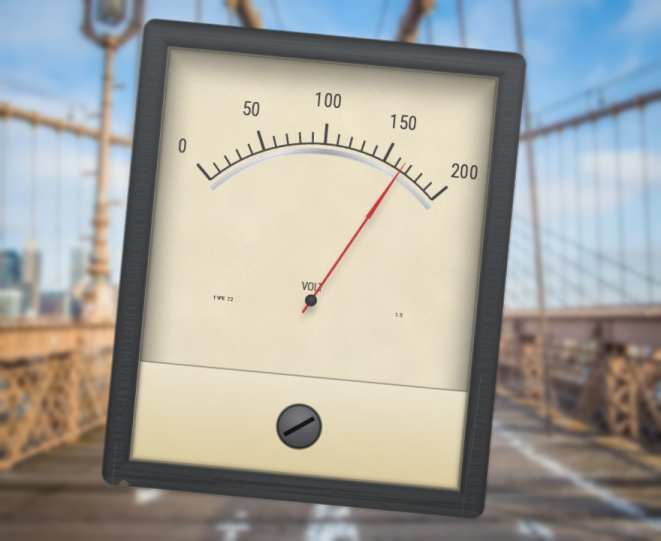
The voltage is 165
